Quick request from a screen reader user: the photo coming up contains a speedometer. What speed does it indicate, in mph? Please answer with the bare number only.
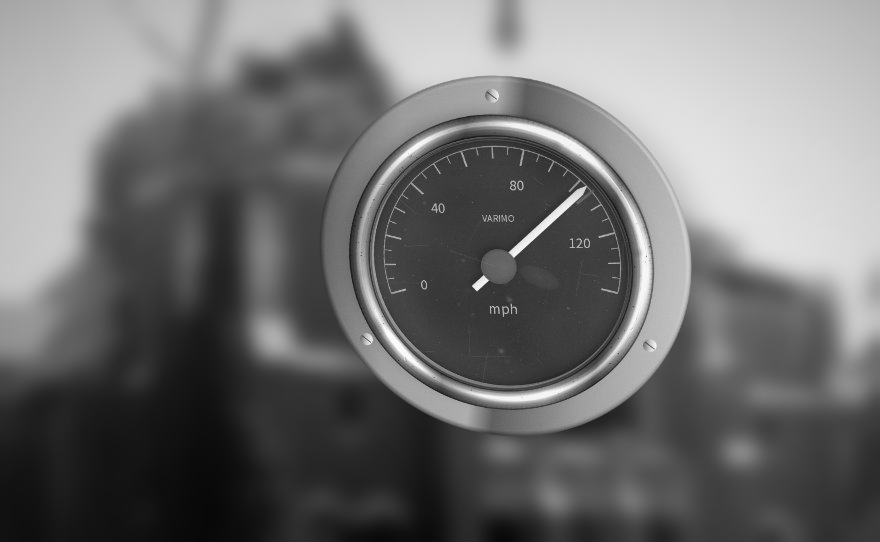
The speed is 102.5
